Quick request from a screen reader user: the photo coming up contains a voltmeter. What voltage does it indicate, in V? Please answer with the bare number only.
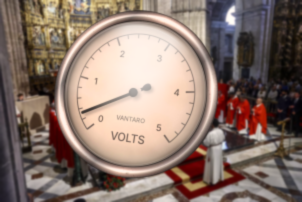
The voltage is 0.3
